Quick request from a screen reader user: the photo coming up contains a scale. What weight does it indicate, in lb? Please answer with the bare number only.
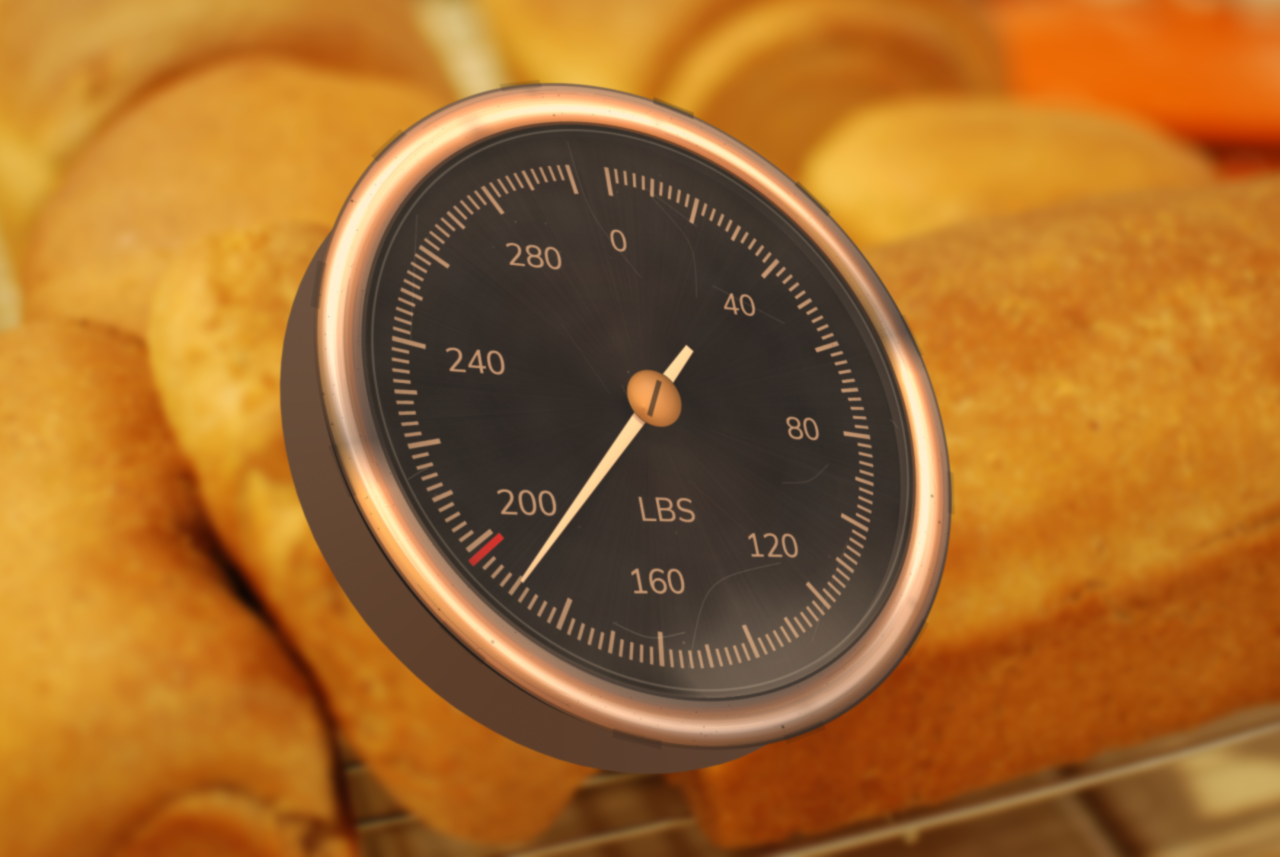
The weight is 190
